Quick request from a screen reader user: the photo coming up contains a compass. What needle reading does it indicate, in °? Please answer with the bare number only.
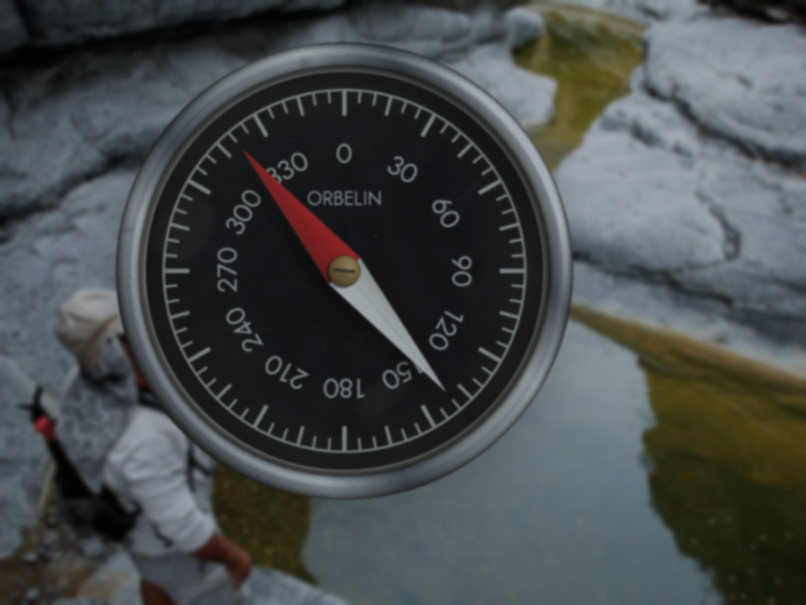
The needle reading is 320
